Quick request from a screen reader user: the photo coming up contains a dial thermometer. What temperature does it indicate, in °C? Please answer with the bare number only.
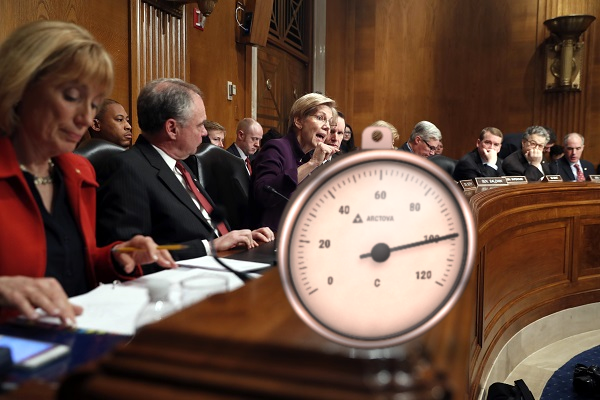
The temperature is 100
